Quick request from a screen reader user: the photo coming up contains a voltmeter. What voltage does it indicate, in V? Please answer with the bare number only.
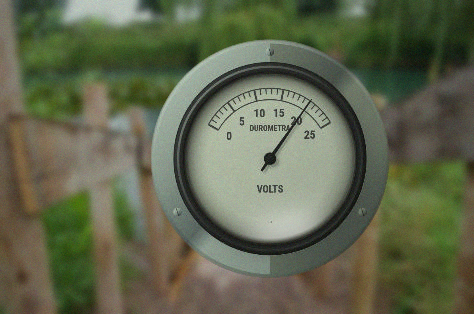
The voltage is 20
